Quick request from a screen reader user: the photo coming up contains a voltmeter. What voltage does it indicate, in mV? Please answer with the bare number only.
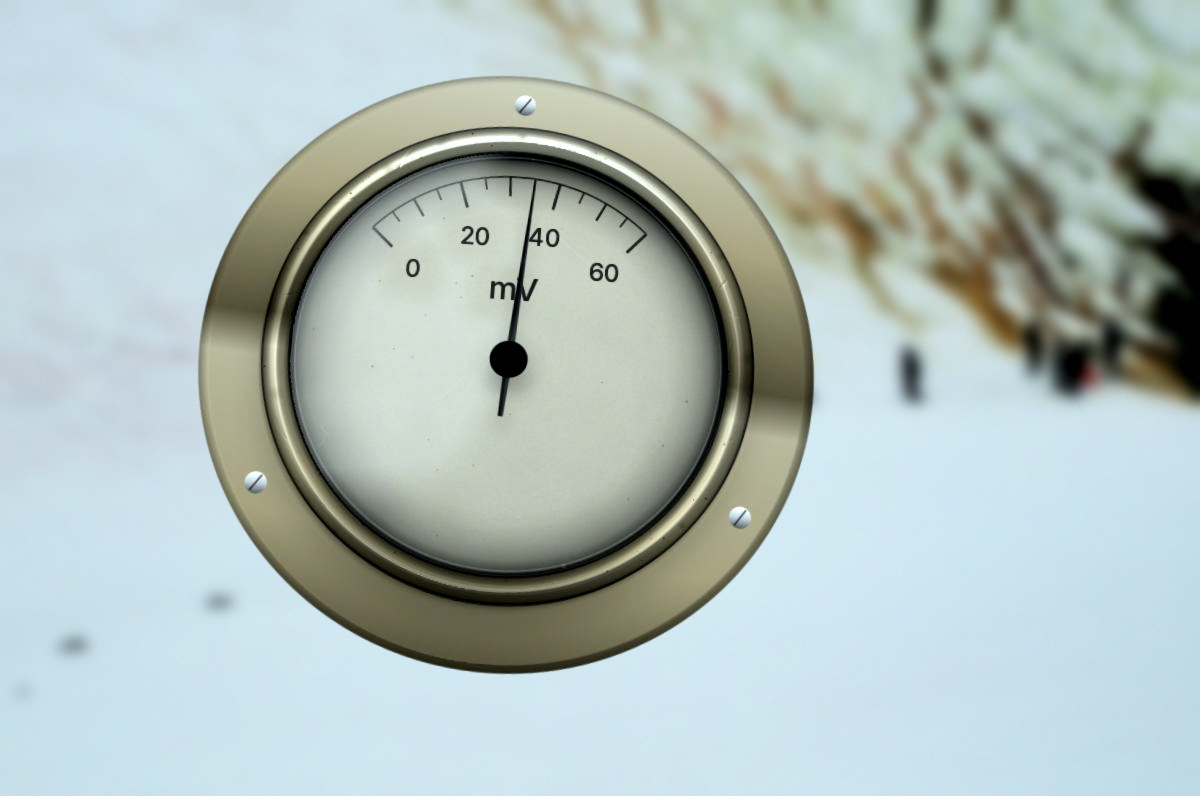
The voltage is 35
